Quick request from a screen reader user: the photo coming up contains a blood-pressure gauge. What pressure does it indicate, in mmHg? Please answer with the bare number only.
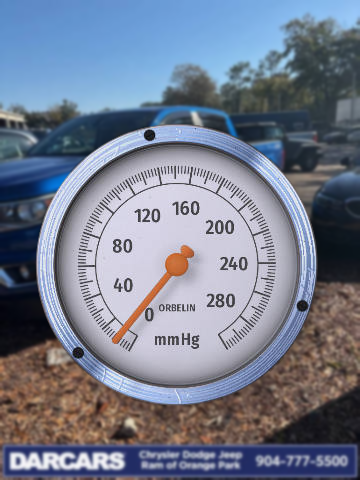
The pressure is 10
